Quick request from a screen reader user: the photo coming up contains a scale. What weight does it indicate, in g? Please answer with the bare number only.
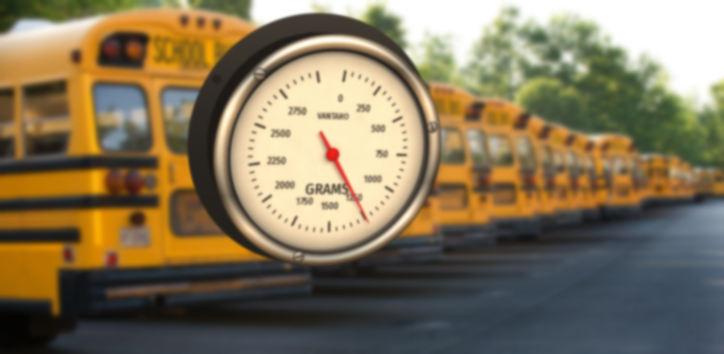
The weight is 1250
